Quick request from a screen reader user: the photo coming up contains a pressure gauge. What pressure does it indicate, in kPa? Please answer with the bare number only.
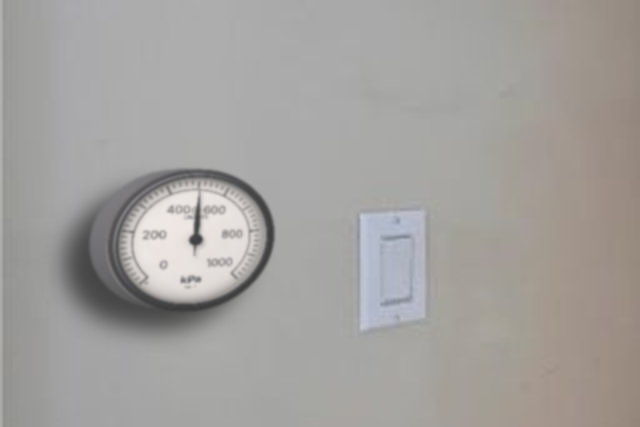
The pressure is 500
